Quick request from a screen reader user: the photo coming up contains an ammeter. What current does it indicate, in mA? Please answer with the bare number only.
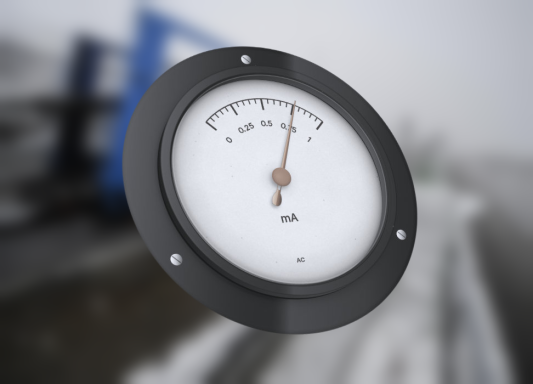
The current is 0.75
